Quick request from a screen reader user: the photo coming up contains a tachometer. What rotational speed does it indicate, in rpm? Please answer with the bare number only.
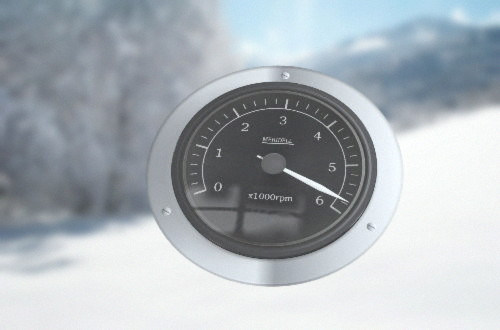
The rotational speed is 5800
